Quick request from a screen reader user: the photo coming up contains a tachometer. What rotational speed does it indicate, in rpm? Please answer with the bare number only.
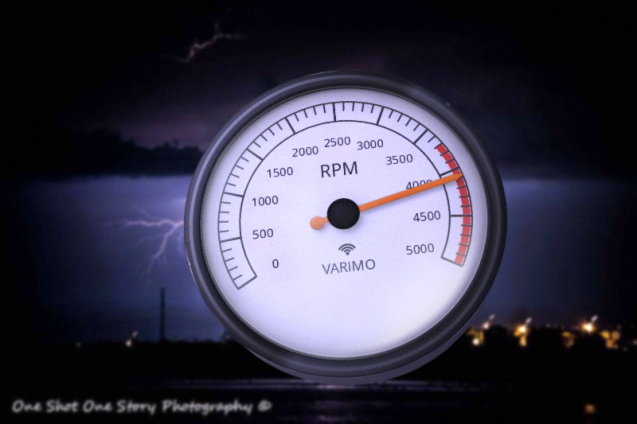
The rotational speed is 4100
